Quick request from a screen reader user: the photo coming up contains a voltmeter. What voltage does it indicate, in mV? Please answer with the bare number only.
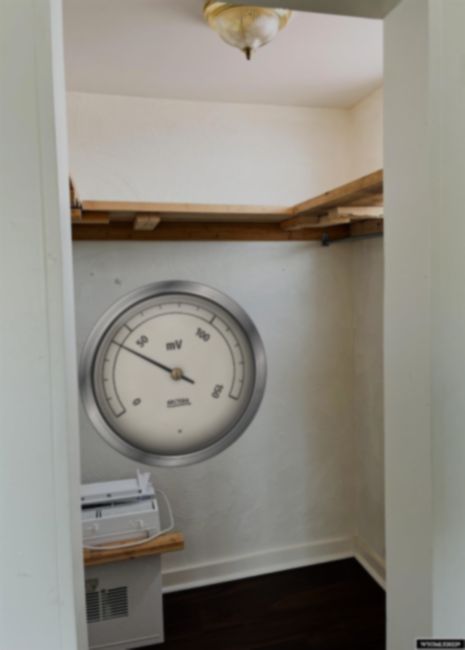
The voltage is 40
